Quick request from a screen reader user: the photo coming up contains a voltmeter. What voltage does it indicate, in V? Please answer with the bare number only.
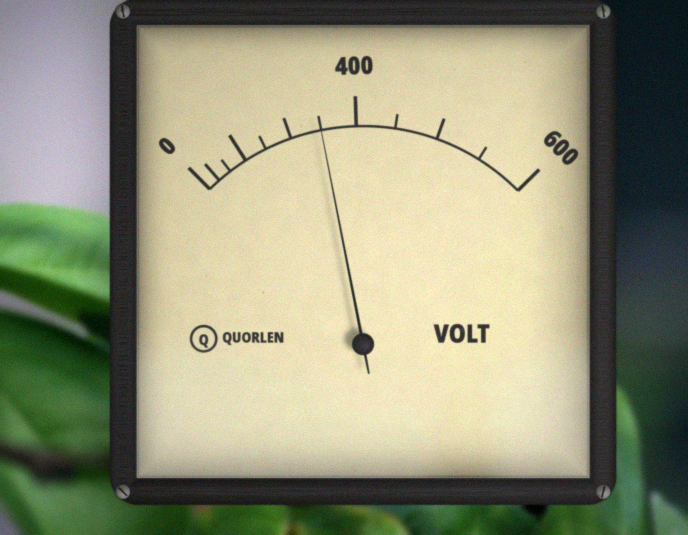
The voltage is 350
